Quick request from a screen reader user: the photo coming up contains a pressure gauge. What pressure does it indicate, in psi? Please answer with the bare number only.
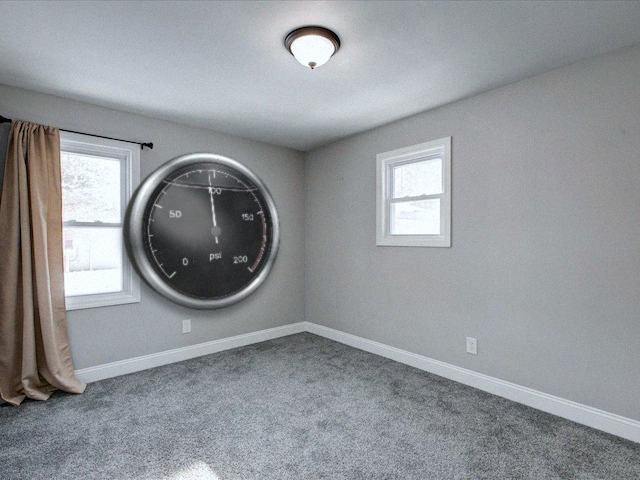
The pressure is 95
